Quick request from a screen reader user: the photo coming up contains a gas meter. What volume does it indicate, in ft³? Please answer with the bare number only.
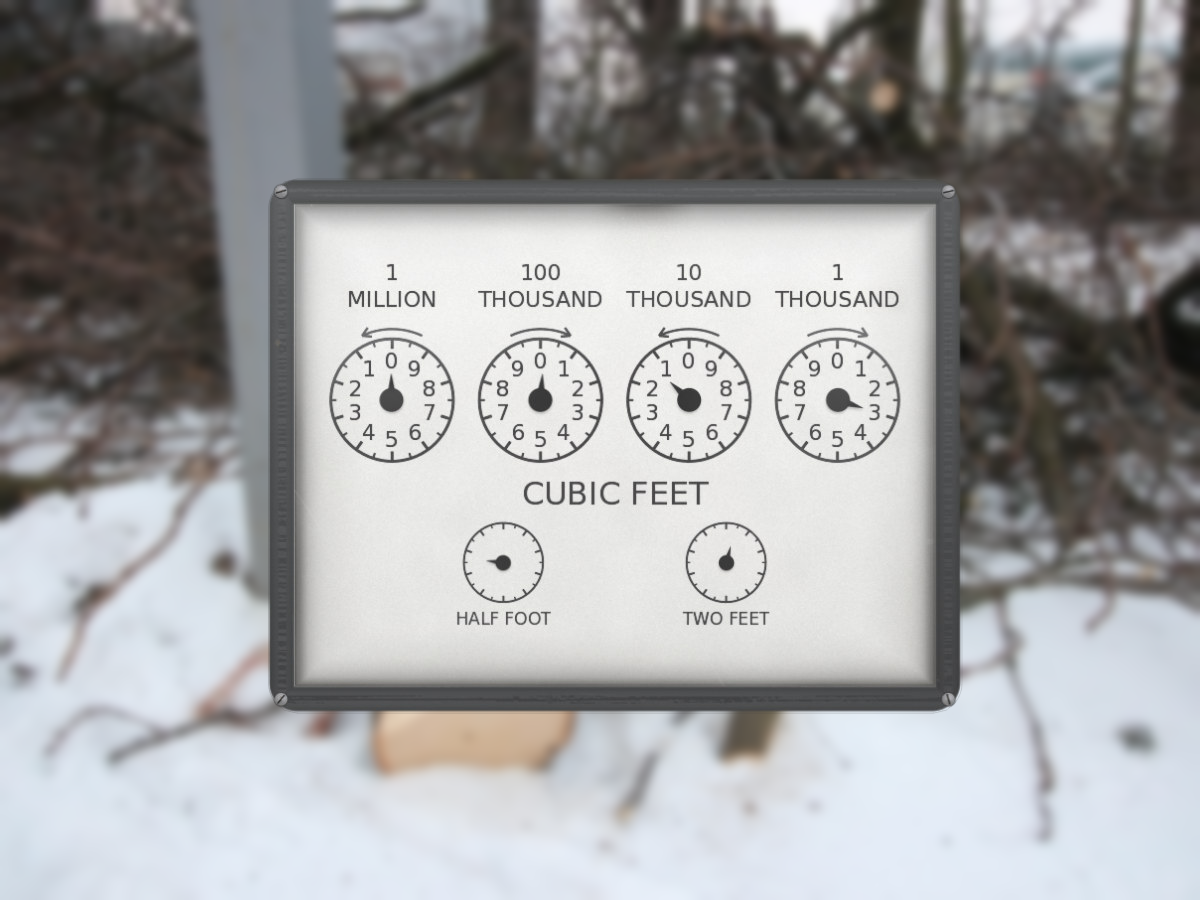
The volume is 1300
